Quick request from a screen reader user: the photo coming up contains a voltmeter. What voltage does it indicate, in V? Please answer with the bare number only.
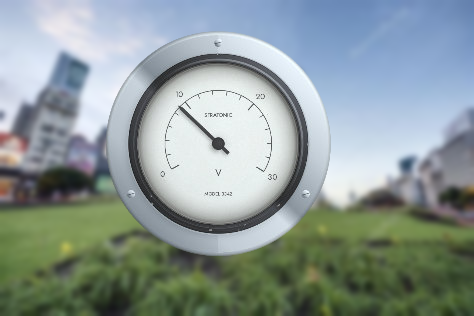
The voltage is 9
